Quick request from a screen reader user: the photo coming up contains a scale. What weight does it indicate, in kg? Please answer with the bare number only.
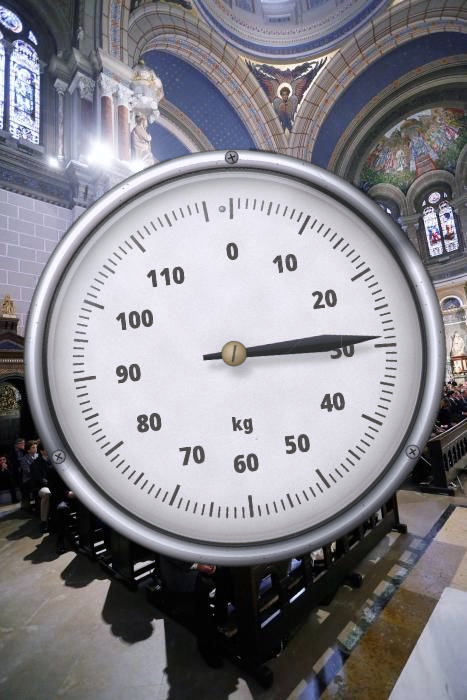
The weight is 29
